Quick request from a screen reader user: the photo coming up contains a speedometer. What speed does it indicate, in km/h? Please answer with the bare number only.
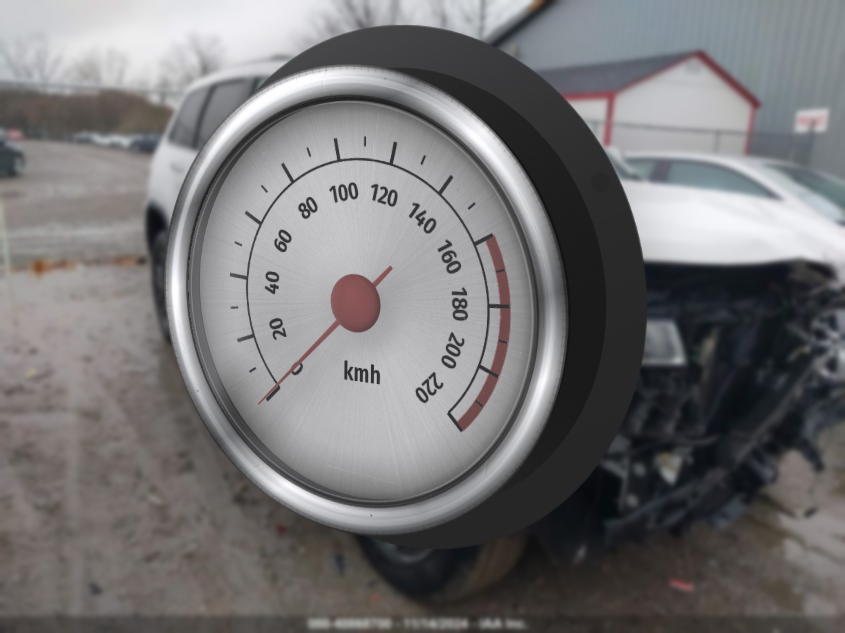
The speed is 0
